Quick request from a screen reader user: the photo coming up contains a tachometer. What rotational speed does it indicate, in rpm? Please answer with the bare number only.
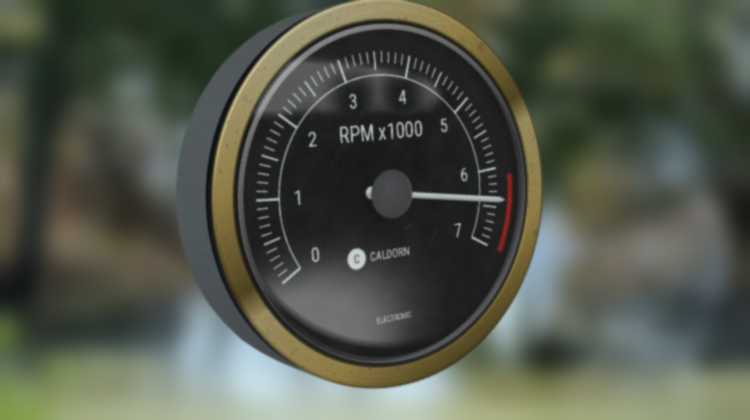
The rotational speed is 6400
